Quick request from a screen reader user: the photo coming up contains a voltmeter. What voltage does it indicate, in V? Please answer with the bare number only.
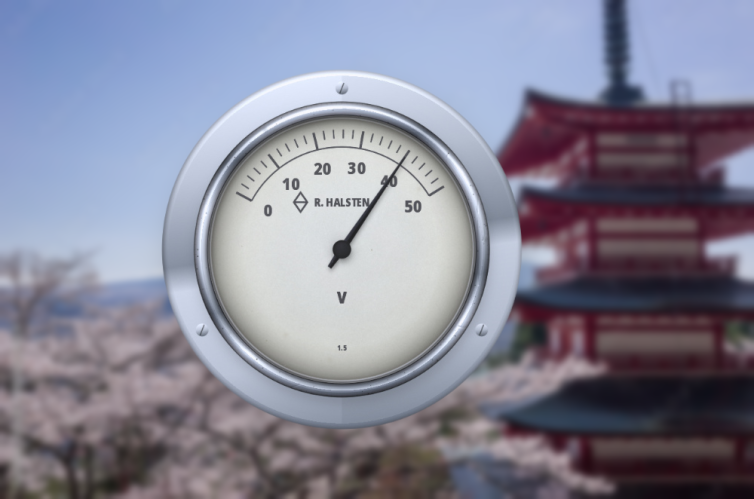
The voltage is 40
